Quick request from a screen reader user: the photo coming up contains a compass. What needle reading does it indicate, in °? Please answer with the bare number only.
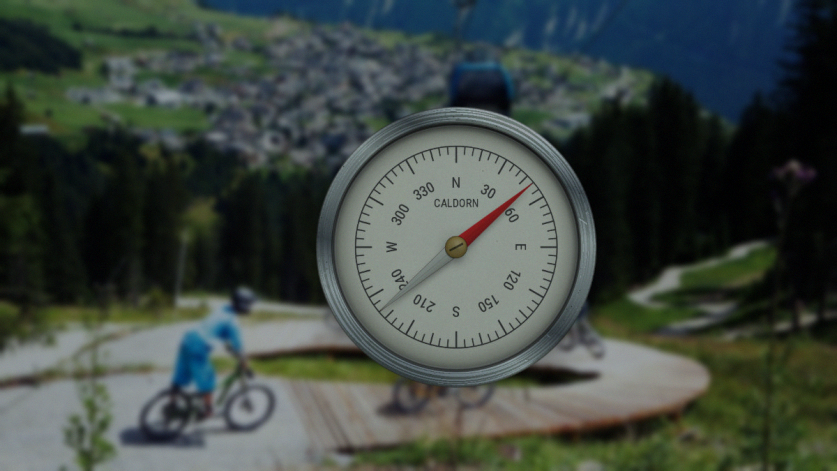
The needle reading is 50
